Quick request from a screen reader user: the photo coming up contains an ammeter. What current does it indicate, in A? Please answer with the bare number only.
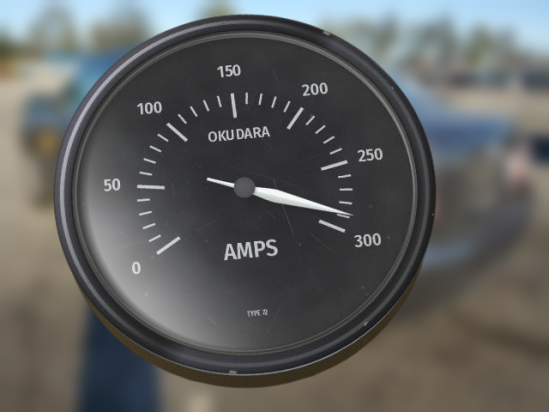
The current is 290
